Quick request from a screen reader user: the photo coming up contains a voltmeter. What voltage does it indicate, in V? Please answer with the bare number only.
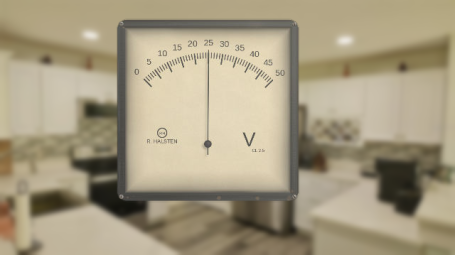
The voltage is 25
